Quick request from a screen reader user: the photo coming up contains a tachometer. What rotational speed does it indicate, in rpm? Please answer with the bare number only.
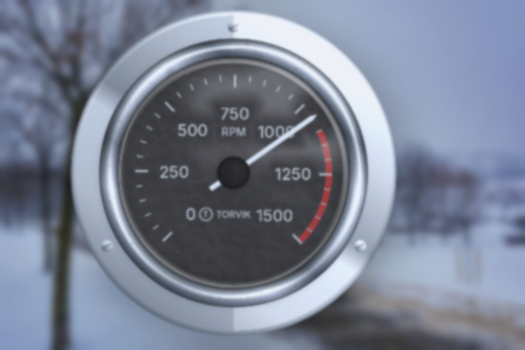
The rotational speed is 1050
